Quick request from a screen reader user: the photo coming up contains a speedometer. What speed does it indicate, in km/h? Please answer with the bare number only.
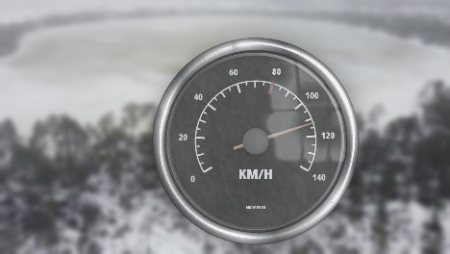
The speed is 112.5
